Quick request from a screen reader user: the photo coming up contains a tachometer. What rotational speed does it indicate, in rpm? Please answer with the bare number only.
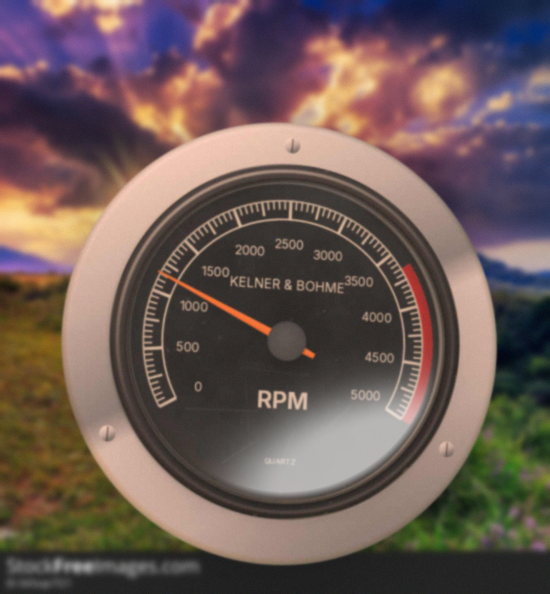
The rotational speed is 1150
